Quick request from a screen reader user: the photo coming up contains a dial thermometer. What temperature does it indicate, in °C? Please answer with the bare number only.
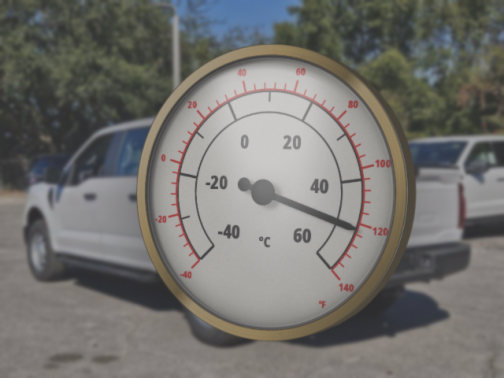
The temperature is 50
